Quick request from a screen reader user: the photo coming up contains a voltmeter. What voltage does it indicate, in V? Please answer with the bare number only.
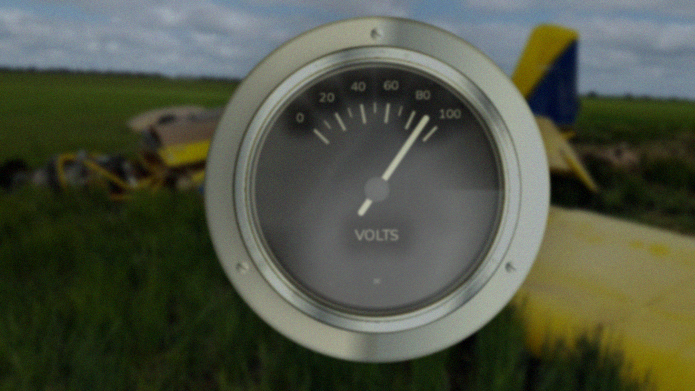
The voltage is 90
